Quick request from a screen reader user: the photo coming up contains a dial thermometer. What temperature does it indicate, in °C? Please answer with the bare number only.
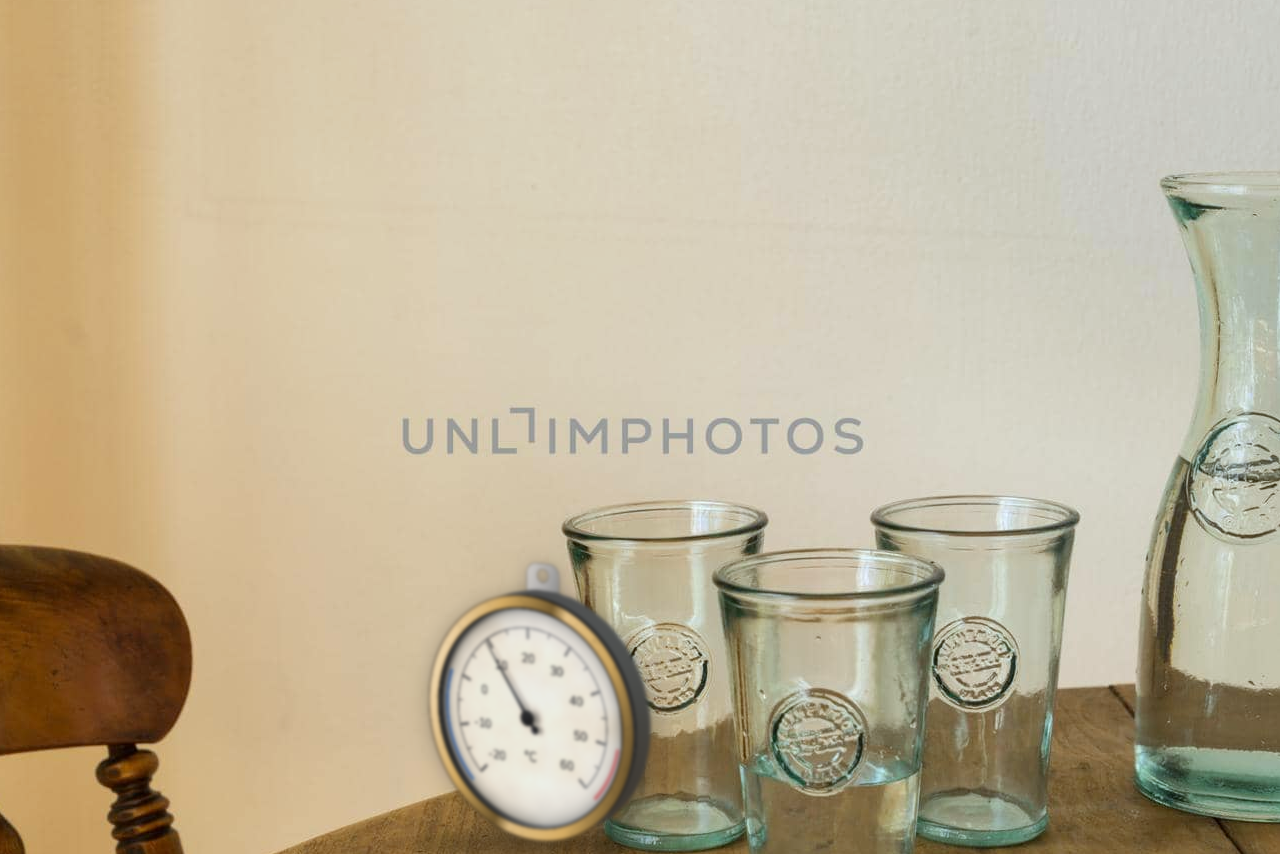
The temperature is 10
